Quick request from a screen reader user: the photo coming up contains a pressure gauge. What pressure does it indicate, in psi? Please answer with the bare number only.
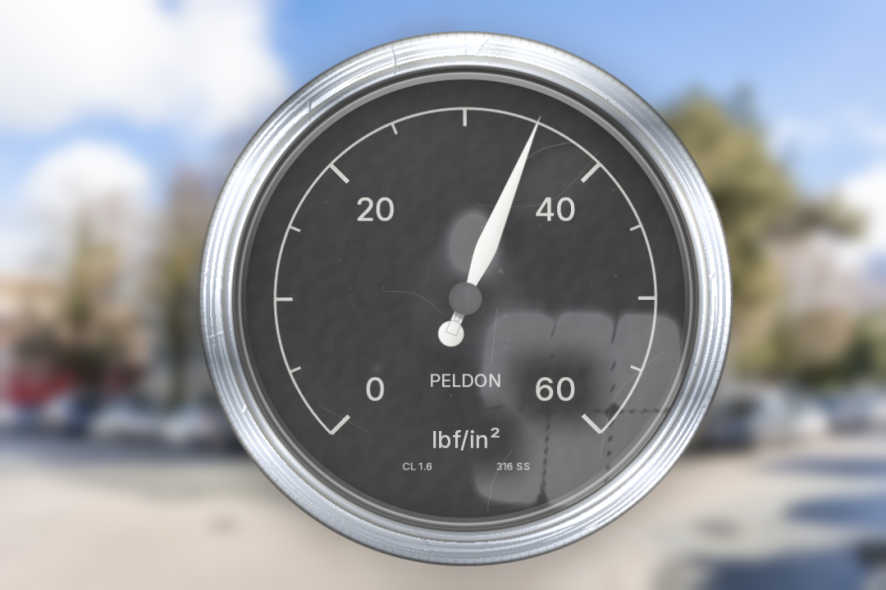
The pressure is 35
